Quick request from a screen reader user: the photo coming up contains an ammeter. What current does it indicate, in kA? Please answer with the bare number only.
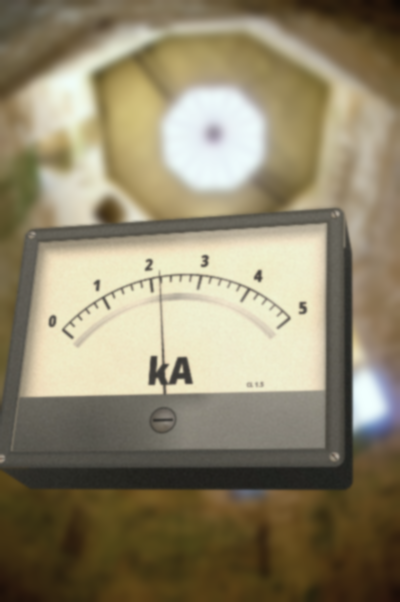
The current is 2.2
